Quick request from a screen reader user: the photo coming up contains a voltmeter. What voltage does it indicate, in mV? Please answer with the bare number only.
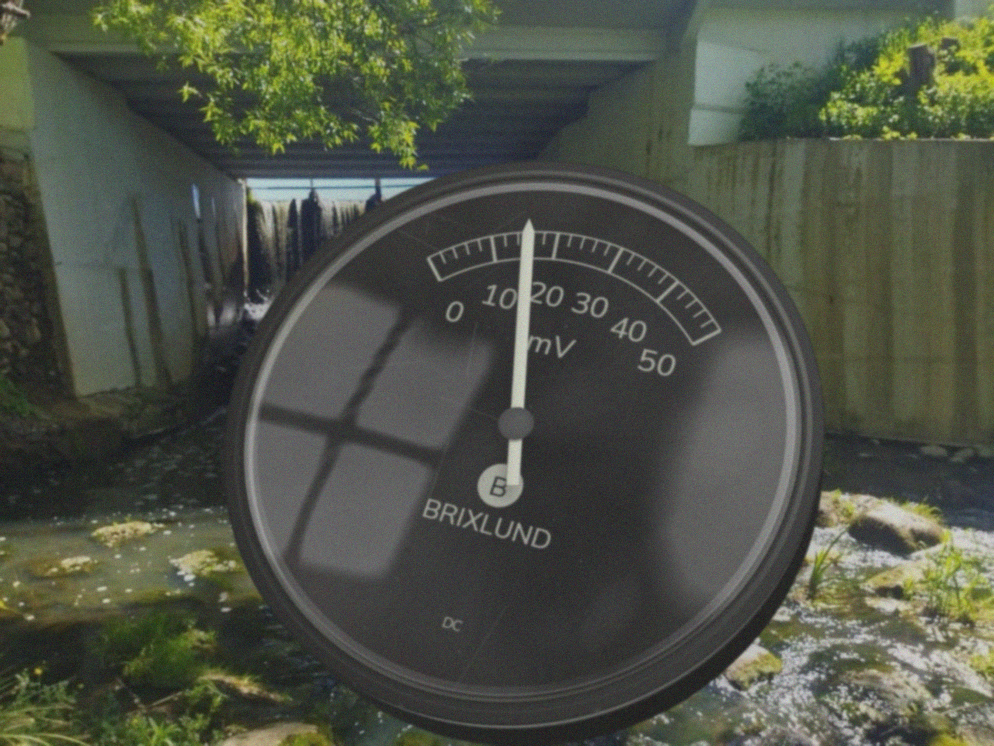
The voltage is 16
